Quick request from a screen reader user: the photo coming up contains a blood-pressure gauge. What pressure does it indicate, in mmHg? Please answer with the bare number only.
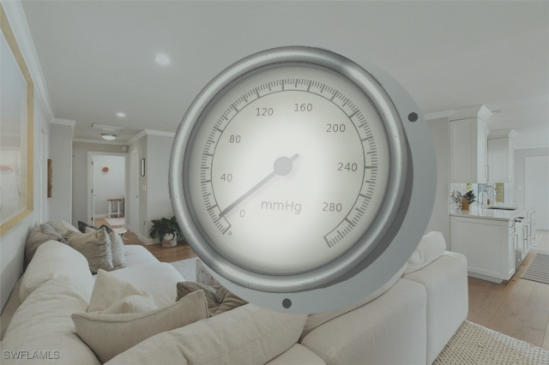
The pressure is 10
